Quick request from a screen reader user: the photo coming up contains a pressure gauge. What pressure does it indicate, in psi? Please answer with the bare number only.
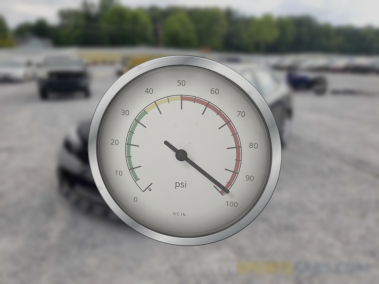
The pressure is 97.5
